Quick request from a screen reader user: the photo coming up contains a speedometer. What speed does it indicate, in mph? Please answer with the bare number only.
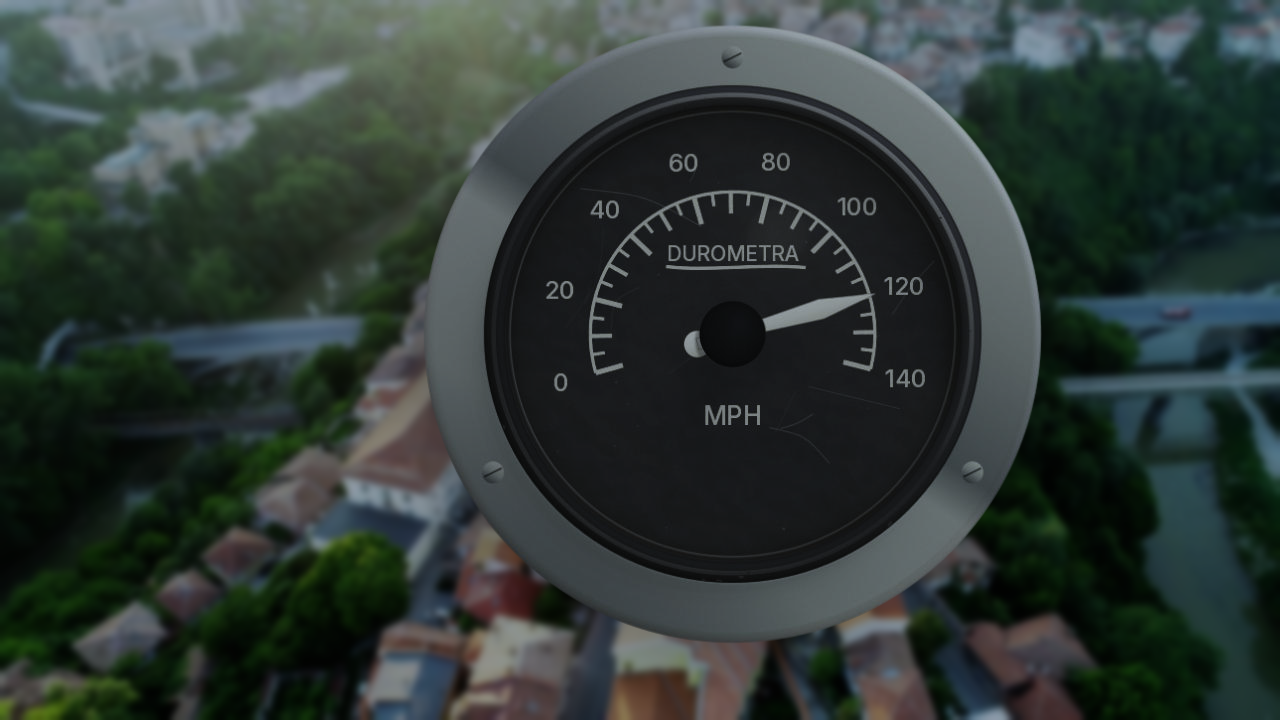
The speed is 120
